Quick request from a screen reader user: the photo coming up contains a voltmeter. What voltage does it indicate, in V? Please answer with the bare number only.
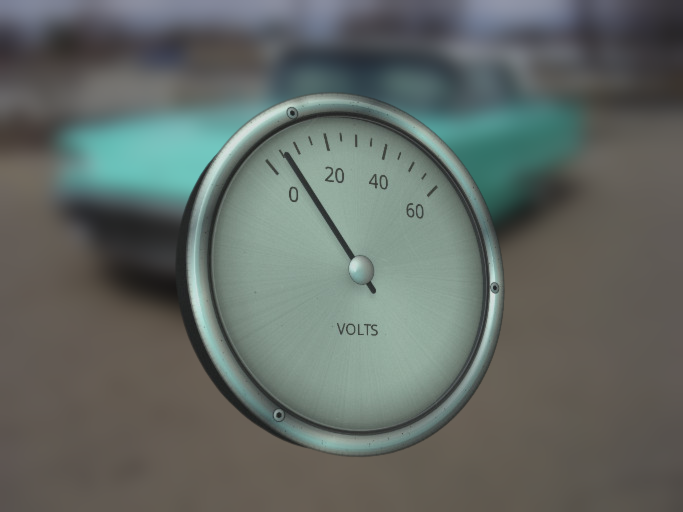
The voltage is 5
